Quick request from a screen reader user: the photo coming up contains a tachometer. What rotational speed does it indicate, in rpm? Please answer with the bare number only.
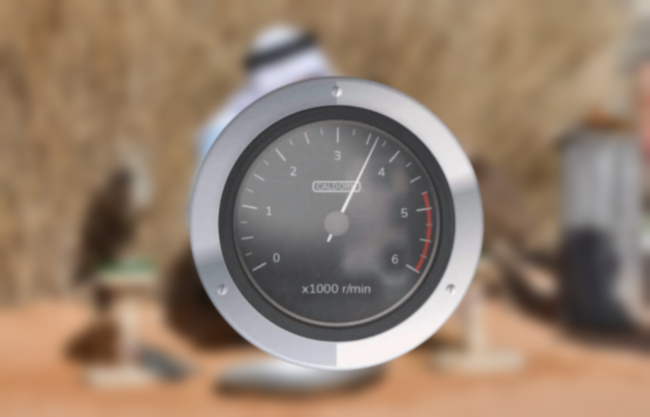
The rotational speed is 3625
